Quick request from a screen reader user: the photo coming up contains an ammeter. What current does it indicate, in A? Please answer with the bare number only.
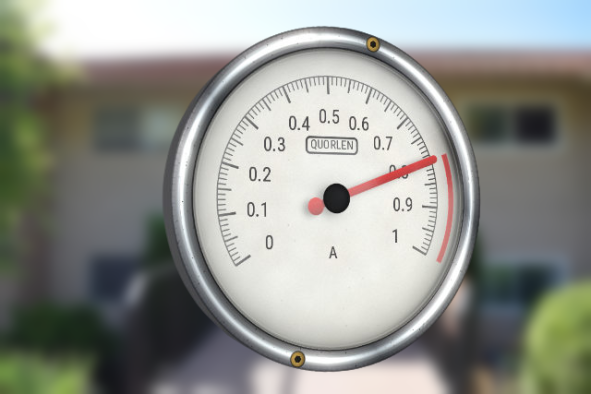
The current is 0.8
